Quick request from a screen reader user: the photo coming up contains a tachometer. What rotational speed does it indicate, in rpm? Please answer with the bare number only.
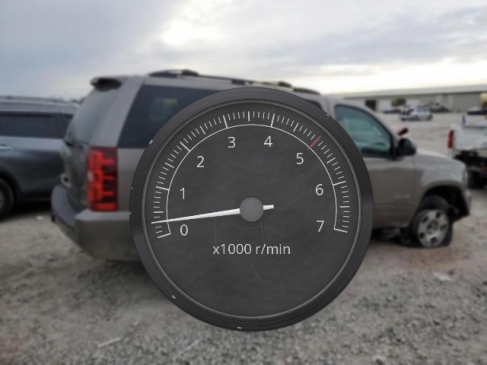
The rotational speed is 300
